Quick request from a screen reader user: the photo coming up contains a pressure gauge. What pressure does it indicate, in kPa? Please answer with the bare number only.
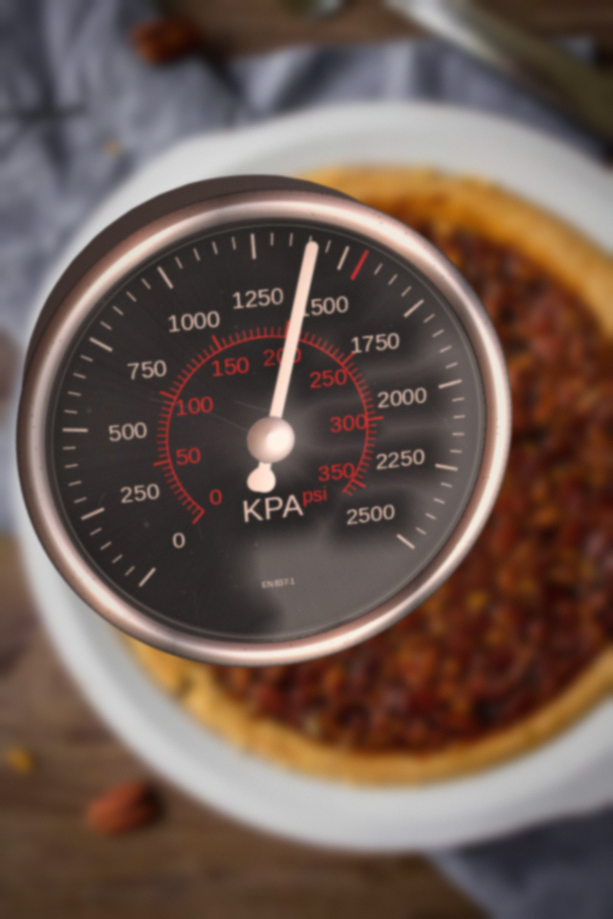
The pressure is 1400
